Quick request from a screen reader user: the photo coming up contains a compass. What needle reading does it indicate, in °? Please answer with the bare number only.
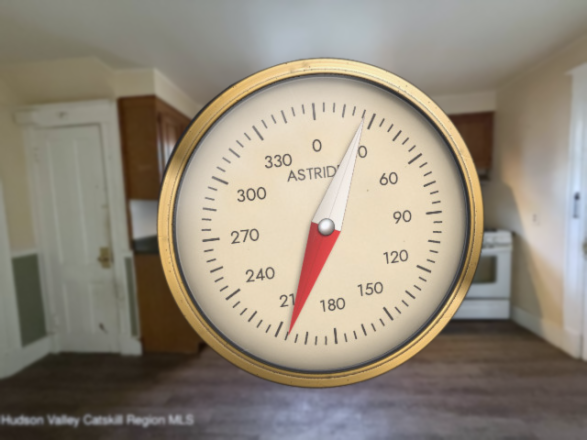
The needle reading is 205
